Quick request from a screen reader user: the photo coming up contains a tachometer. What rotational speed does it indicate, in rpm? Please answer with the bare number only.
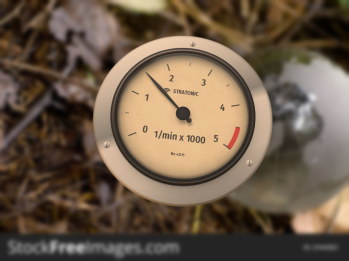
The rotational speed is 1500
